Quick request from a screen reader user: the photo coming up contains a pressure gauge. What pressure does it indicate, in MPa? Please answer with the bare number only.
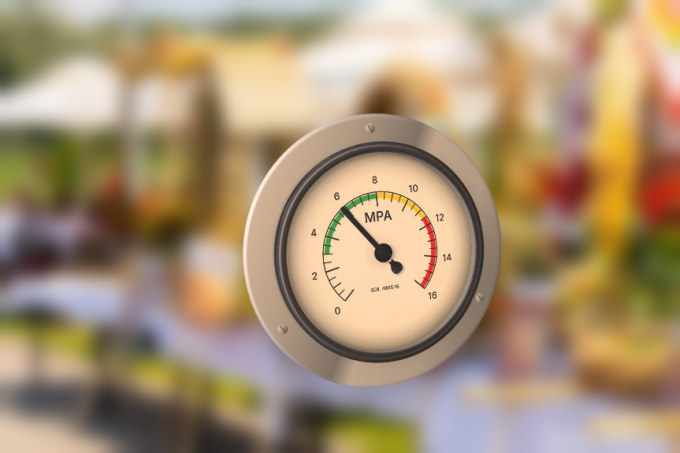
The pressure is 5.75
